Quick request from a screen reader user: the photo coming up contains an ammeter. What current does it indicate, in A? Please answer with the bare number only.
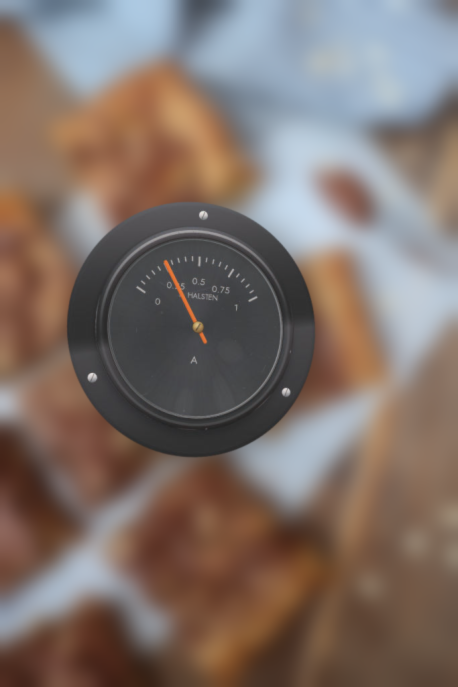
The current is 0.25
